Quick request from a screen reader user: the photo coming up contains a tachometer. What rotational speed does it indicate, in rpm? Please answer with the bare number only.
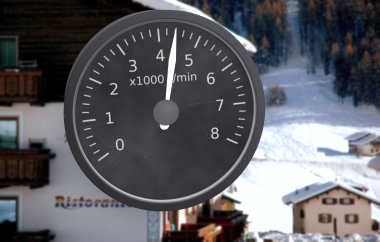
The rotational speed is 4400
